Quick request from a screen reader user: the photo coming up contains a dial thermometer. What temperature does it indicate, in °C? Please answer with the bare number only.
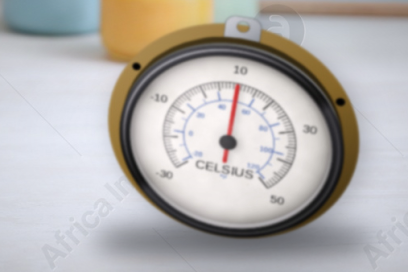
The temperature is 10
